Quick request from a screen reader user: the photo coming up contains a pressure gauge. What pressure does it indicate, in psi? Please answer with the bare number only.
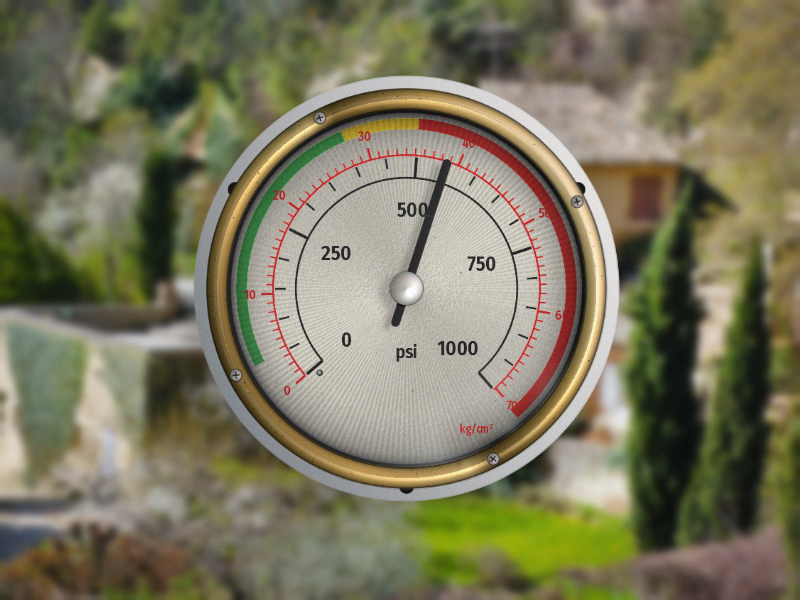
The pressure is 550
